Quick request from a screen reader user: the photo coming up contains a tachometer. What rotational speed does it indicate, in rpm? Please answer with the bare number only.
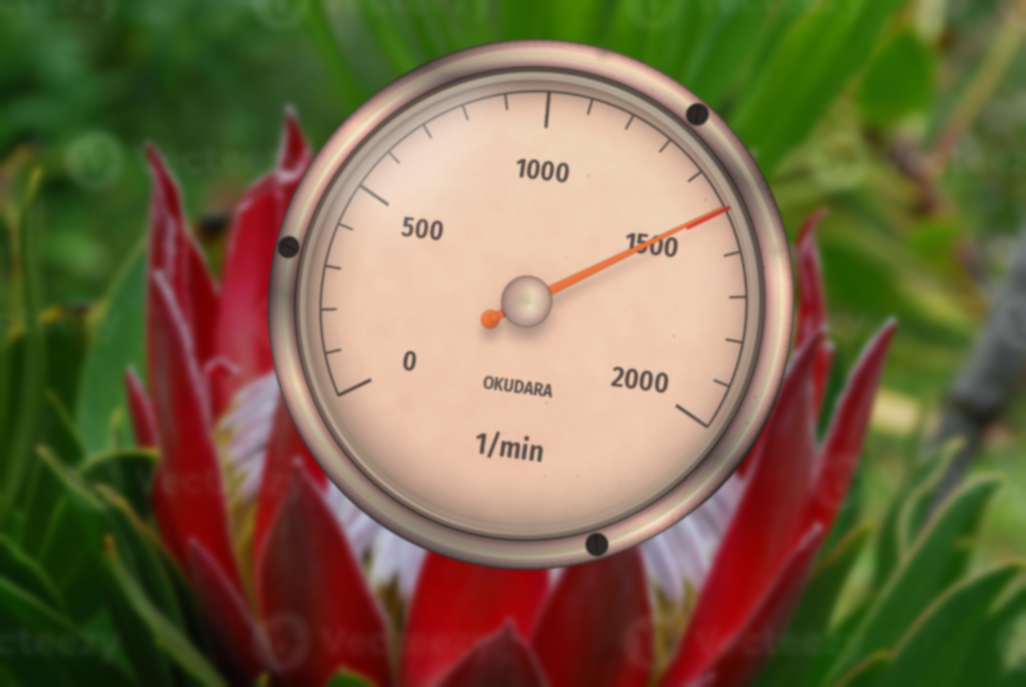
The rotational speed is 1500
